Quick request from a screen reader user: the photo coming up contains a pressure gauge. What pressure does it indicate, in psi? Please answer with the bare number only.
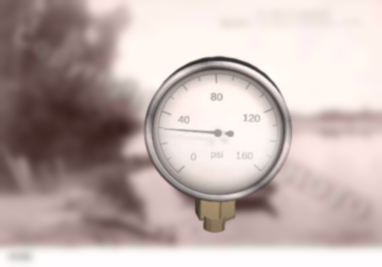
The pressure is 30
